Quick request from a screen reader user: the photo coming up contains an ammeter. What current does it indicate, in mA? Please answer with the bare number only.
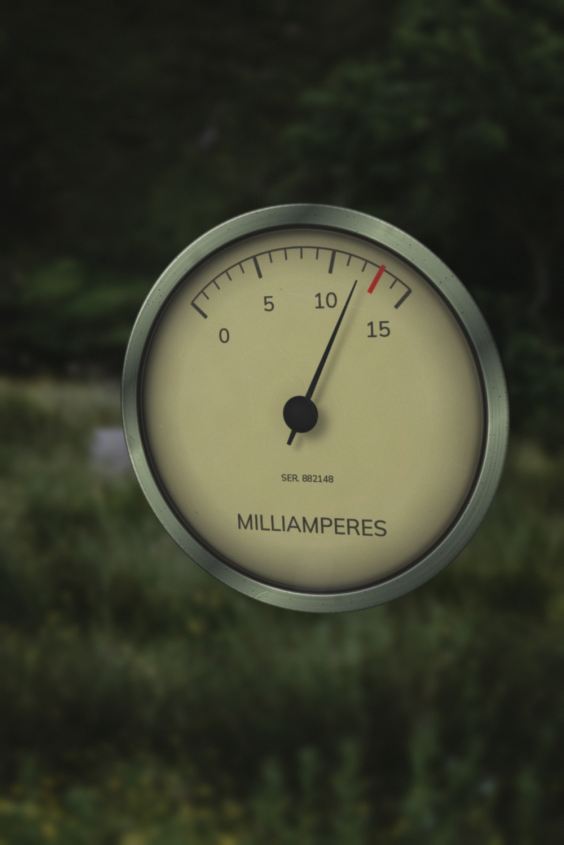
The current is 12
